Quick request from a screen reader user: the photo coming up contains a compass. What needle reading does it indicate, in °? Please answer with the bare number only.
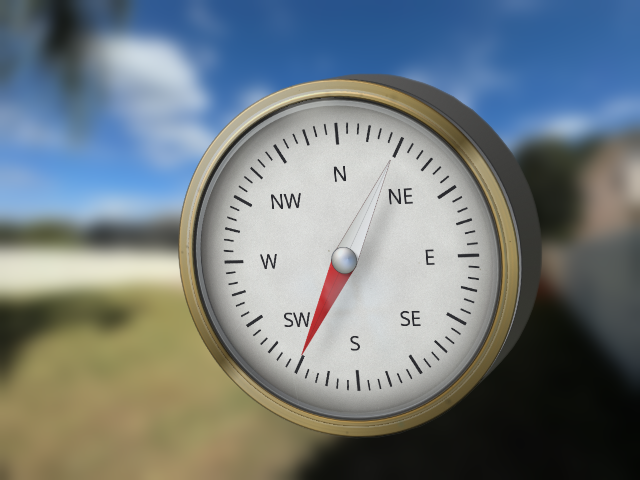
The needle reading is 210
